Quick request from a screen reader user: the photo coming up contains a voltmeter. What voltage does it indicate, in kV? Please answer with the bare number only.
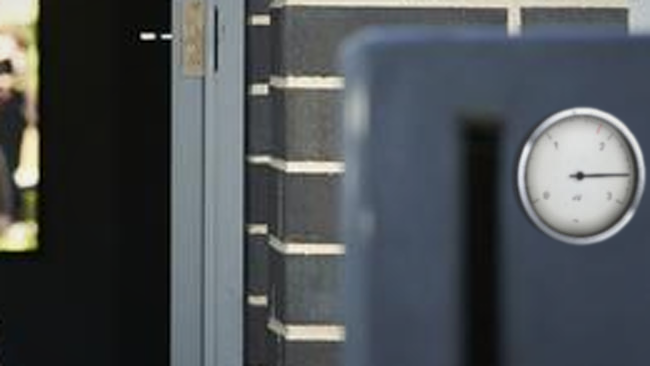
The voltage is 2.6
